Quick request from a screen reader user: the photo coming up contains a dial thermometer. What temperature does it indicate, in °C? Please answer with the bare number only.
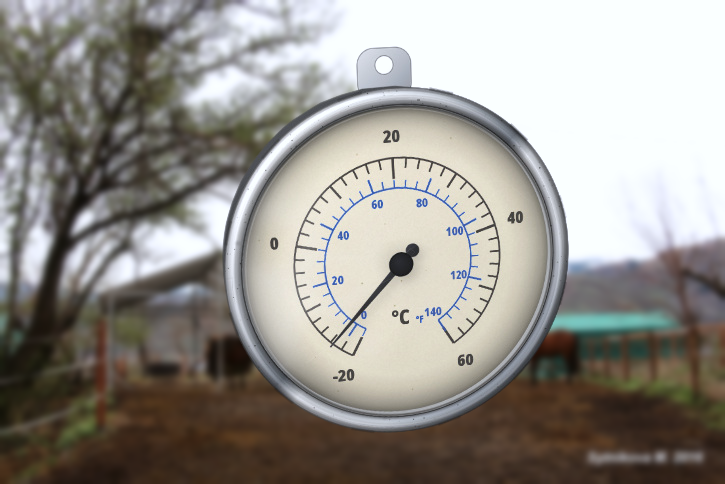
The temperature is -16
